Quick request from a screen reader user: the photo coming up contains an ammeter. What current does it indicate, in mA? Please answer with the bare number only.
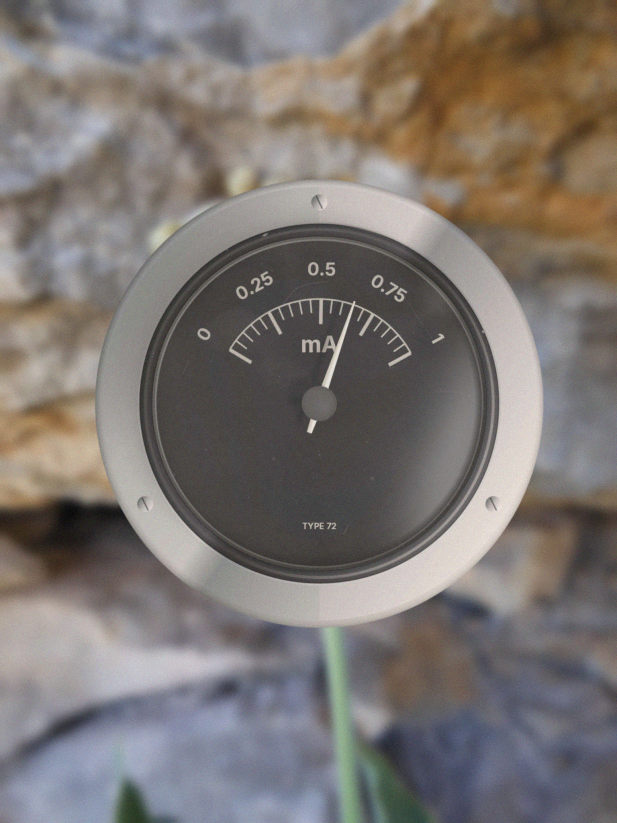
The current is 0.65
